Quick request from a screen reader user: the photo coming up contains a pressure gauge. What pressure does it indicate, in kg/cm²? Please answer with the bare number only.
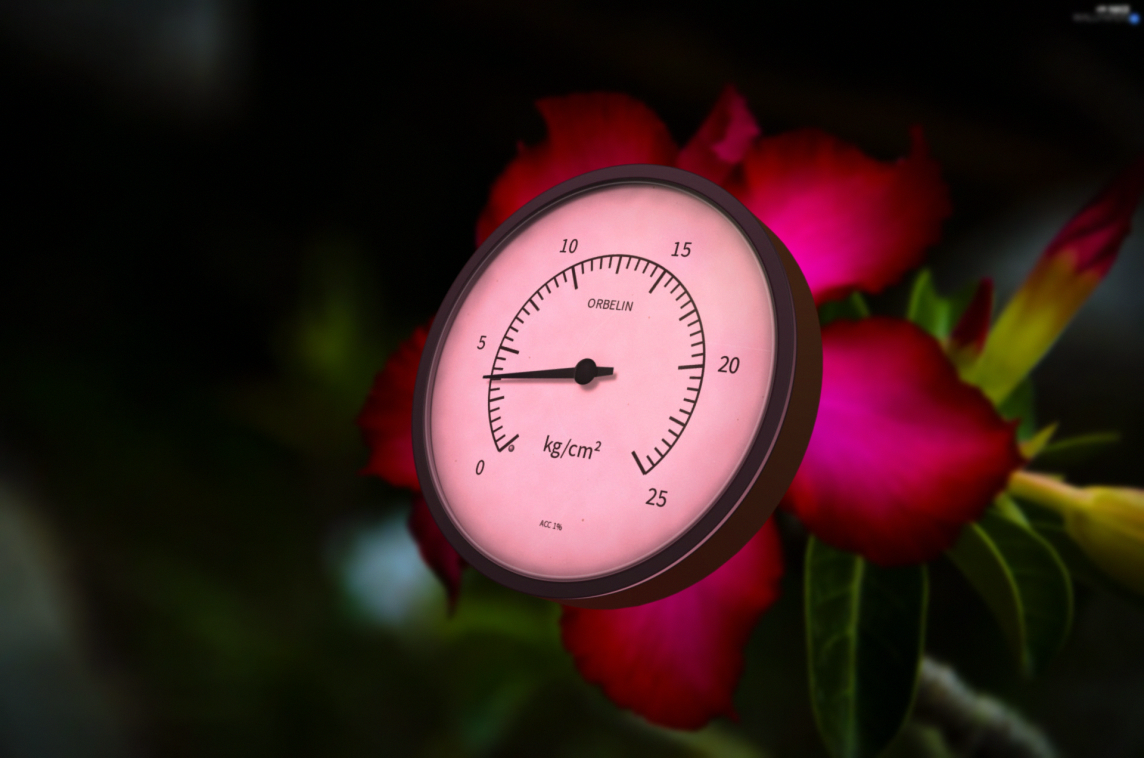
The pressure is 3.5
